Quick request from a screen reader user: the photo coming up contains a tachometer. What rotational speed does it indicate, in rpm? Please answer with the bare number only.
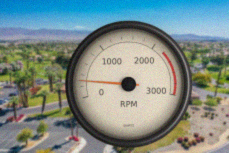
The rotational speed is 300
